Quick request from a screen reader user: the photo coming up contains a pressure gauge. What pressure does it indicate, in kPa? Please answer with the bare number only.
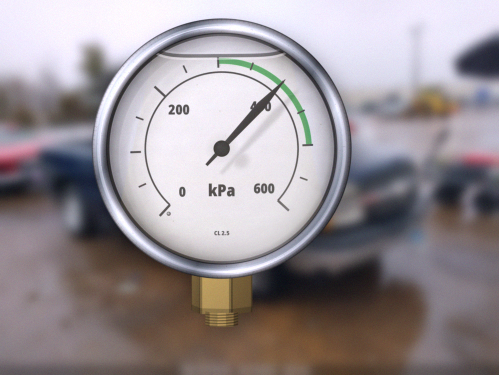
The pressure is 400
